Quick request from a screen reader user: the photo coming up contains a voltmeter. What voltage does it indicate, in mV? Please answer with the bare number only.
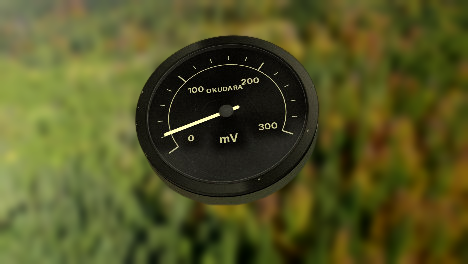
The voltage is 20
